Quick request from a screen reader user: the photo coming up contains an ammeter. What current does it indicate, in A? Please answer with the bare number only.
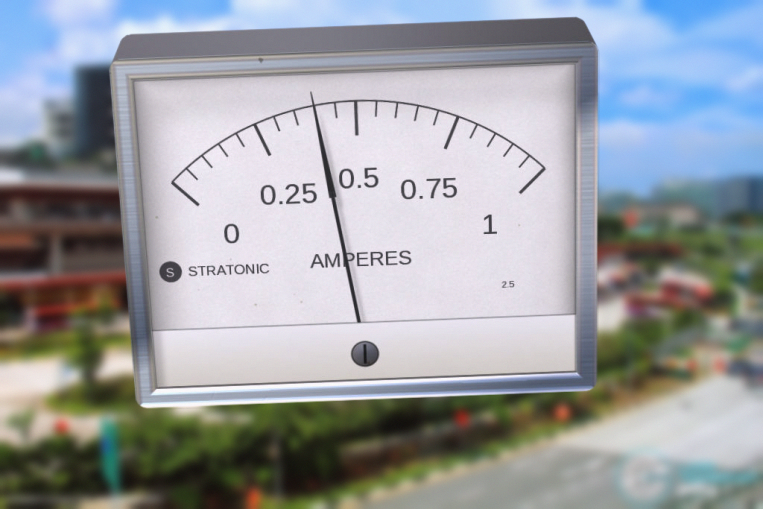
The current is 0.4
